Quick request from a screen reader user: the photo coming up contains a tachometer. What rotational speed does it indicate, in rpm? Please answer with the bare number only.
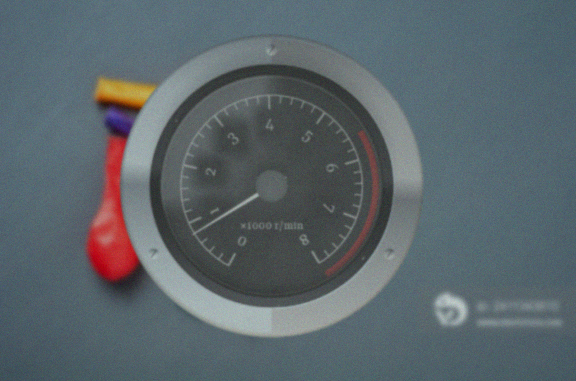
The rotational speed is 800
